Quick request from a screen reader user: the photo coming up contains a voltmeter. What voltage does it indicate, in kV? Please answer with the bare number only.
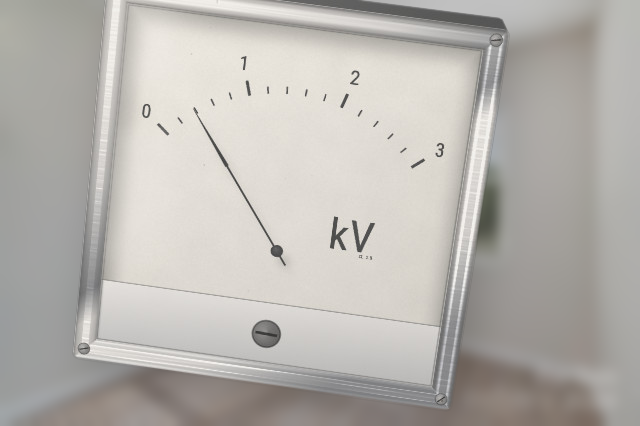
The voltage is 0.4
